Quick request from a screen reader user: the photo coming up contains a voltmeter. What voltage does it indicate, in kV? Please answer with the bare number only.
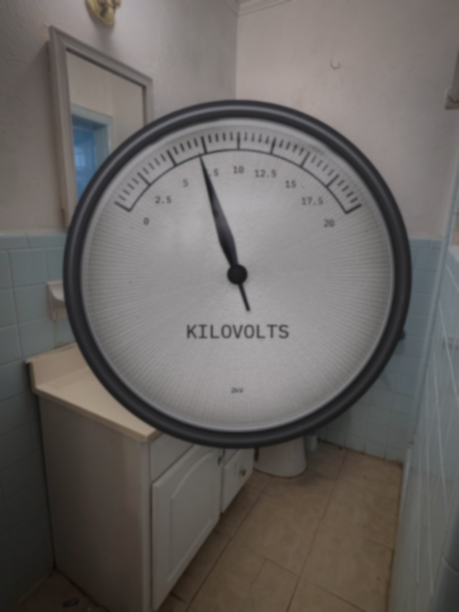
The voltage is 7
